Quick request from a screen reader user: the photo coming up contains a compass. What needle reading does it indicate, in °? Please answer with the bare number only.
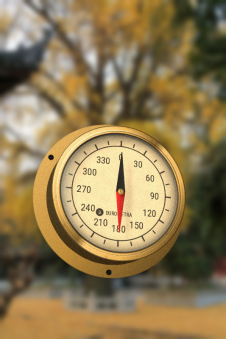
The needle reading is 180
